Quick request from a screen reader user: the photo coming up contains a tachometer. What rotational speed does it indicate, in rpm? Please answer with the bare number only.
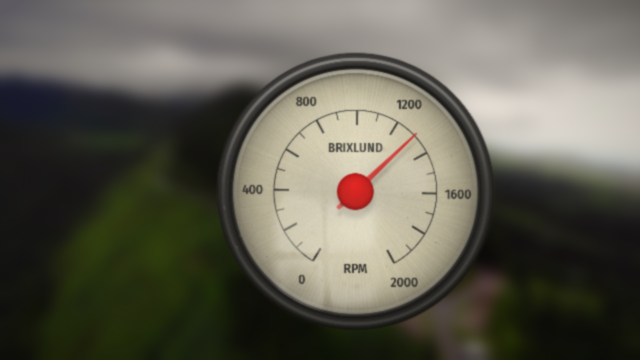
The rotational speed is 1300
